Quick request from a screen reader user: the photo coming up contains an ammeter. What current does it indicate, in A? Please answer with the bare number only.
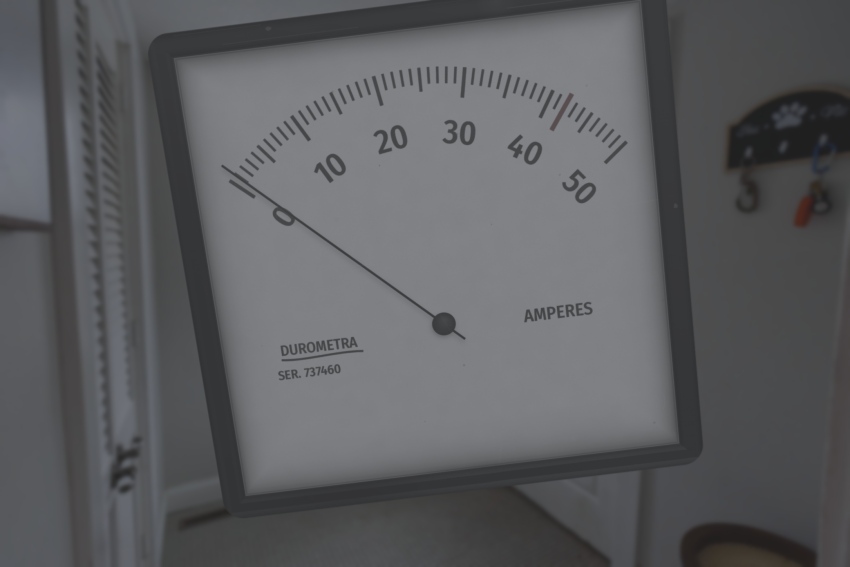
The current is 1
